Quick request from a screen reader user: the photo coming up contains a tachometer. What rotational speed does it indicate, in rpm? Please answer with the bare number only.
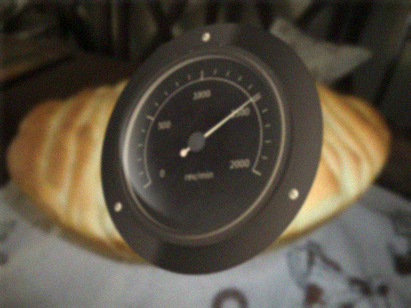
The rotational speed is 1500
